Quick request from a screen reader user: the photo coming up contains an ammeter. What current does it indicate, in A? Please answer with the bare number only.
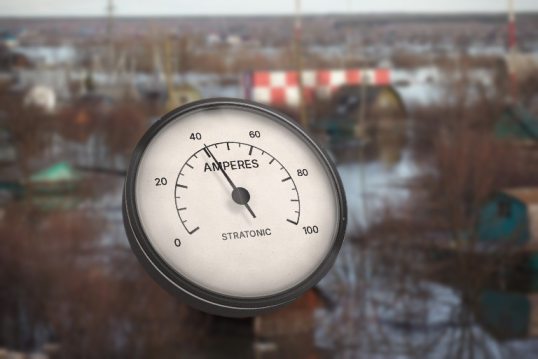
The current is 40
